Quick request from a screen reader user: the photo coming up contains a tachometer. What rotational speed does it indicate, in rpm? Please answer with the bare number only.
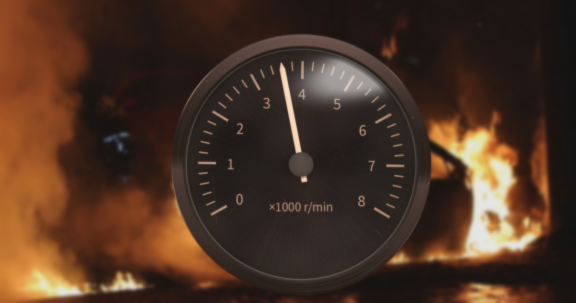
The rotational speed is 3600
